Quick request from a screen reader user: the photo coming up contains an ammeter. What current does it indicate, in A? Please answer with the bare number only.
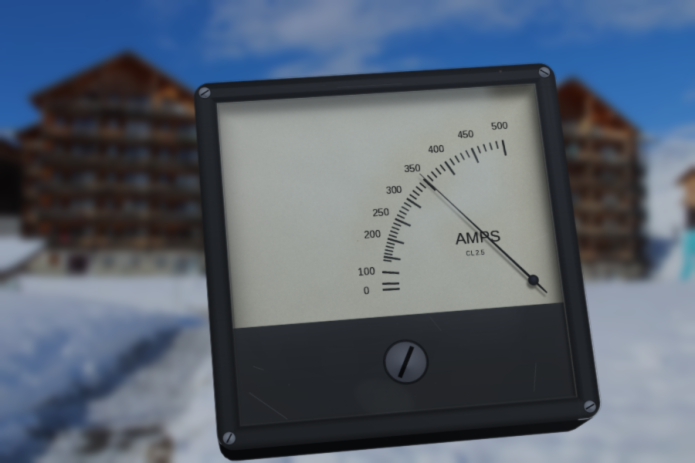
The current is 350
